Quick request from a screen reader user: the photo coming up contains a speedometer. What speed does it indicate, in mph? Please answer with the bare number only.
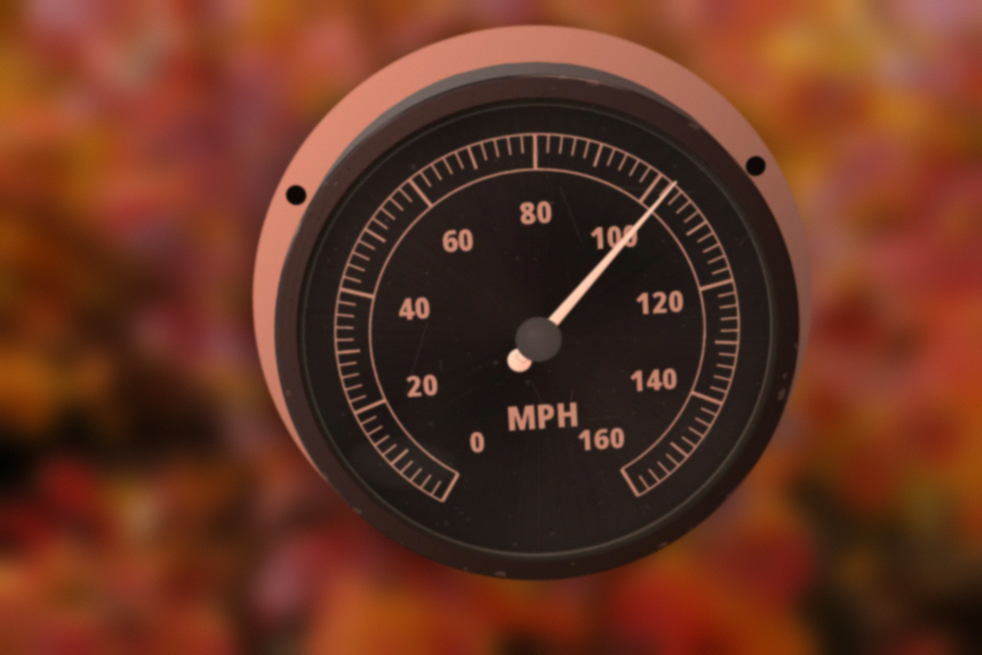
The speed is 102
